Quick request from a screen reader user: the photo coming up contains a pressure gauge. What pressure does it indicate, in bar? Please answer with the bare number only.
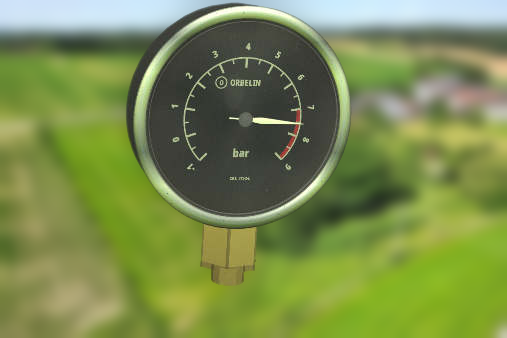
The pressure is 7.5
